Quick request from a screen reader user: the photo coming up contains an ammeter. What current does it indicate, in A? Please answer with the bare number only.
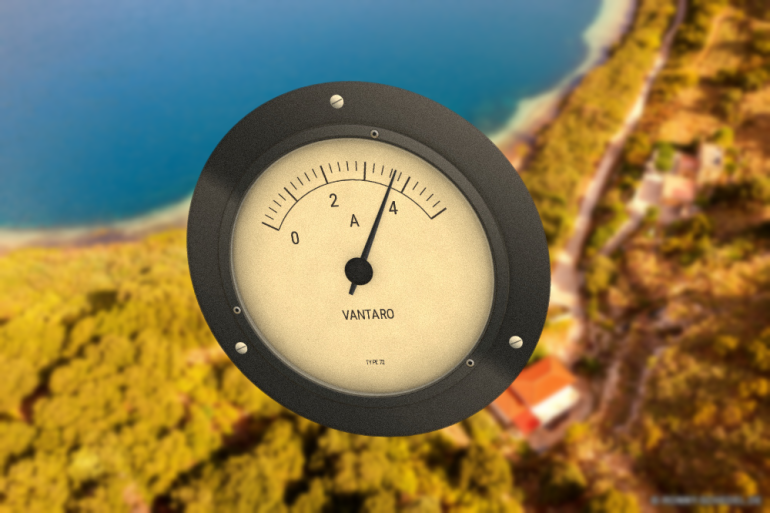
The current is 3.7
